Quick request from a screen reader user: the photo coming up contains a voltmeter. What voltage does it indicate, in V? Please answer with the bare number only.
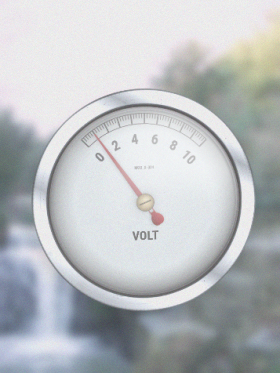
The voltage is 1
